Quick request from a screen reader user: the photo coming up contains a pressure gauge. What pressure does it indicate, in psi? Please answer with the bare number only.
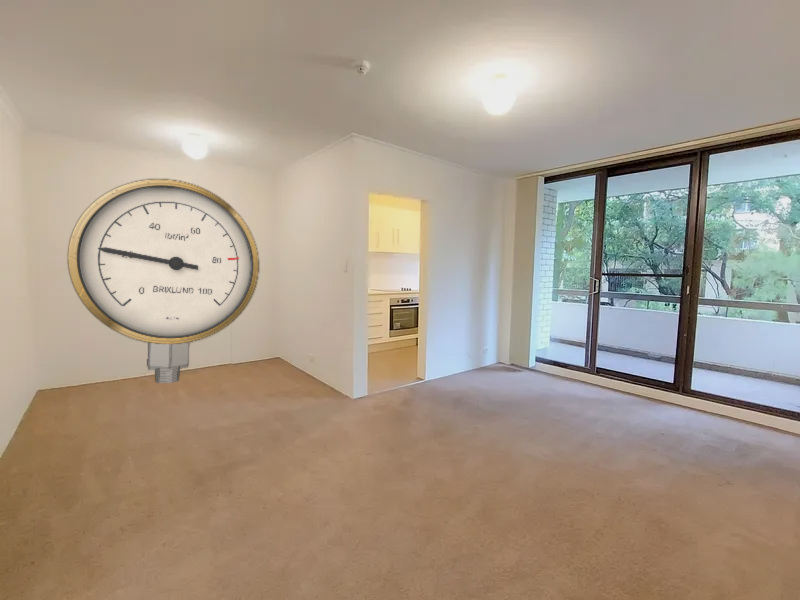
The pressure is 20
